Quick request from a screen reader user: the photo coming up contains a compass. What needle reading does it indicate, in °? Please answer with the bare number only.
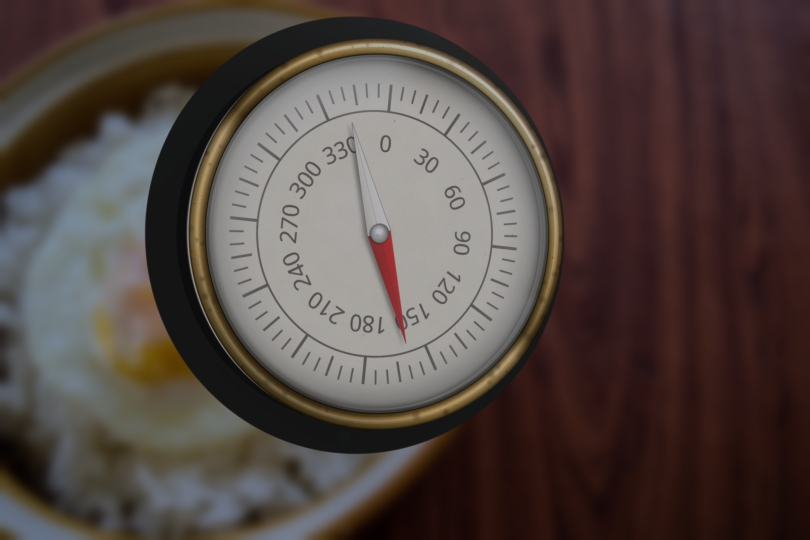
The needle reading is 160
